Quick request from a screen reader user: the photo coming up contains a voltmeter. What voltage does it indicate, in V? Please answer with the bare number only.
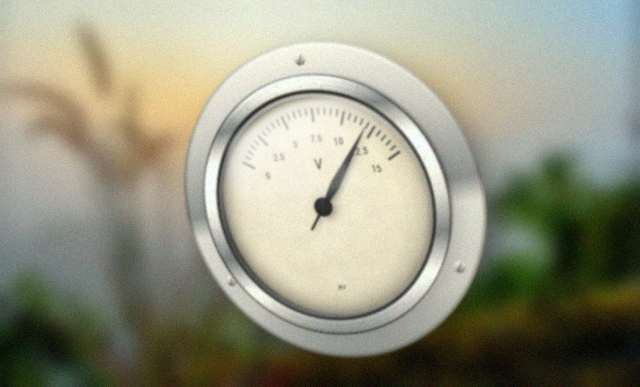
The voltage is 12
